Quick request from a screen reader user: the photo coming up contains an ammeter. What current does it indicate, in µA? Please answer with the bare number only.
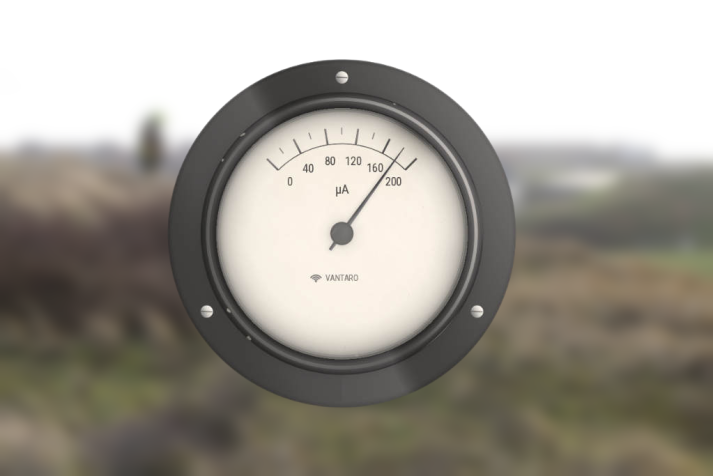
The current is 180
